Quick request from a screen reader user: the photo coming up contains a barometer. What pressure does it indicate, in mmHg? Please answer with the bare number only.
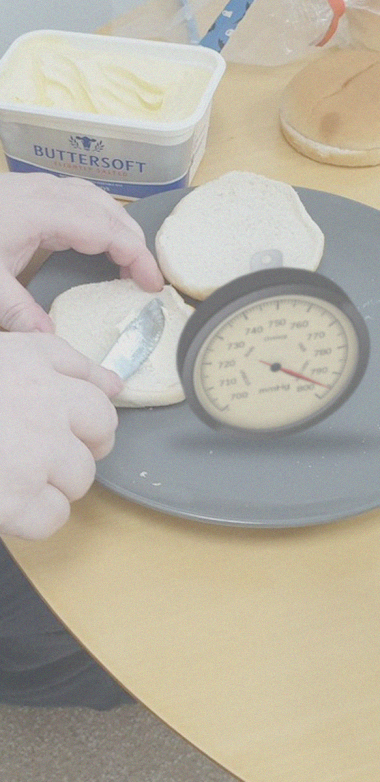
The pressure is 795
